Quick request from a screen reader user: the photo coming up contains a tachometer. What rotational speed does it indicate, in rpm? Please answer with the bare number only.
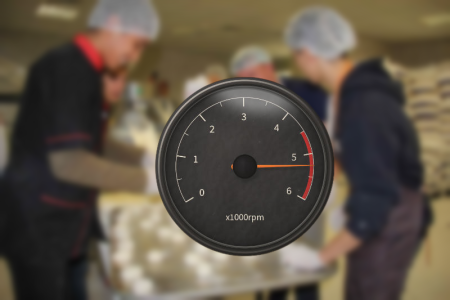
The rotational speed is 5250
